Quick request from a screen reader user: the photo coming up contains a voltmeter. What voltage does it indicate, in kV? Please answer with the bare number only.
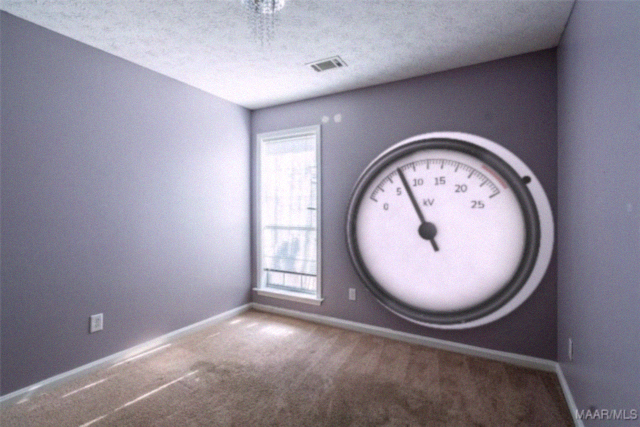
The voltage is 7.5
